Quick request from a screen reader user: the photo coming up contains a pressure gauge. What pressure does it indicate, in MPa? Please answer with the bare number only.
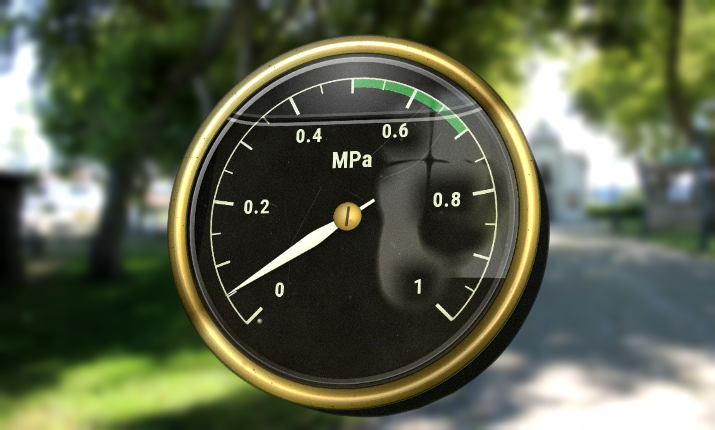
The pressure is 0.05
